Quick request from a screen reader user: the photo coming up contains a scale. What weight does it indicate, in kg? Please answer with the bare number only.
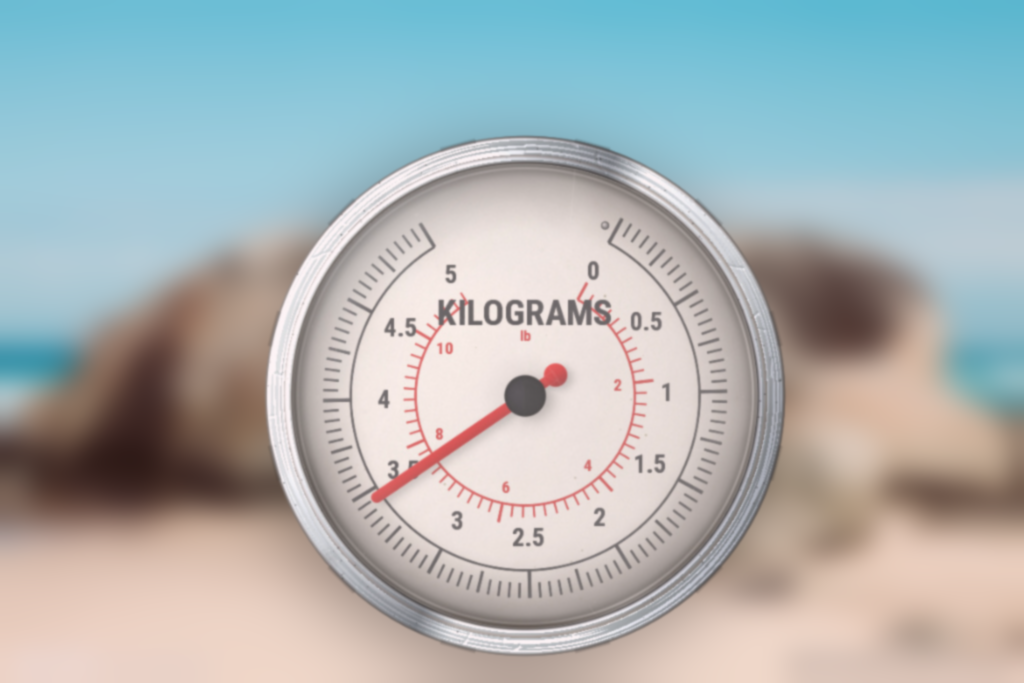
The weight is 3.45
